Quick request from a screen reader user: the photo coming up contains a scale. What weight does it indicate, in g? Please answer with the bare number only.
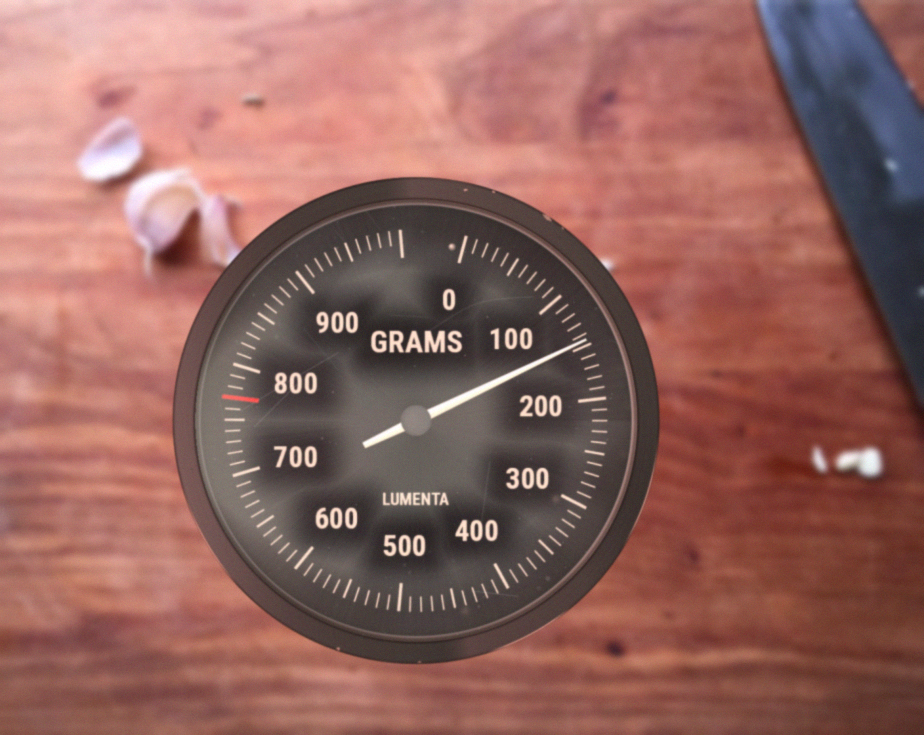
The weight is 145
